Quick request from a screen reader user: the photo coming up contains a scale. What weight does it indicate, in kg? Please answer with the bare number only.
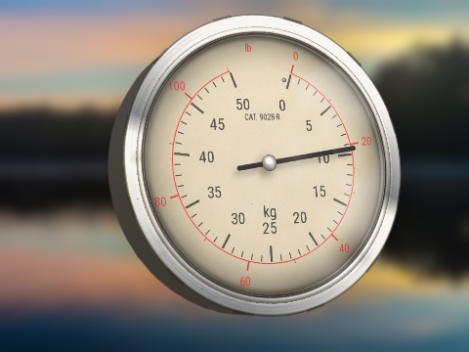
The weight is 9.5
